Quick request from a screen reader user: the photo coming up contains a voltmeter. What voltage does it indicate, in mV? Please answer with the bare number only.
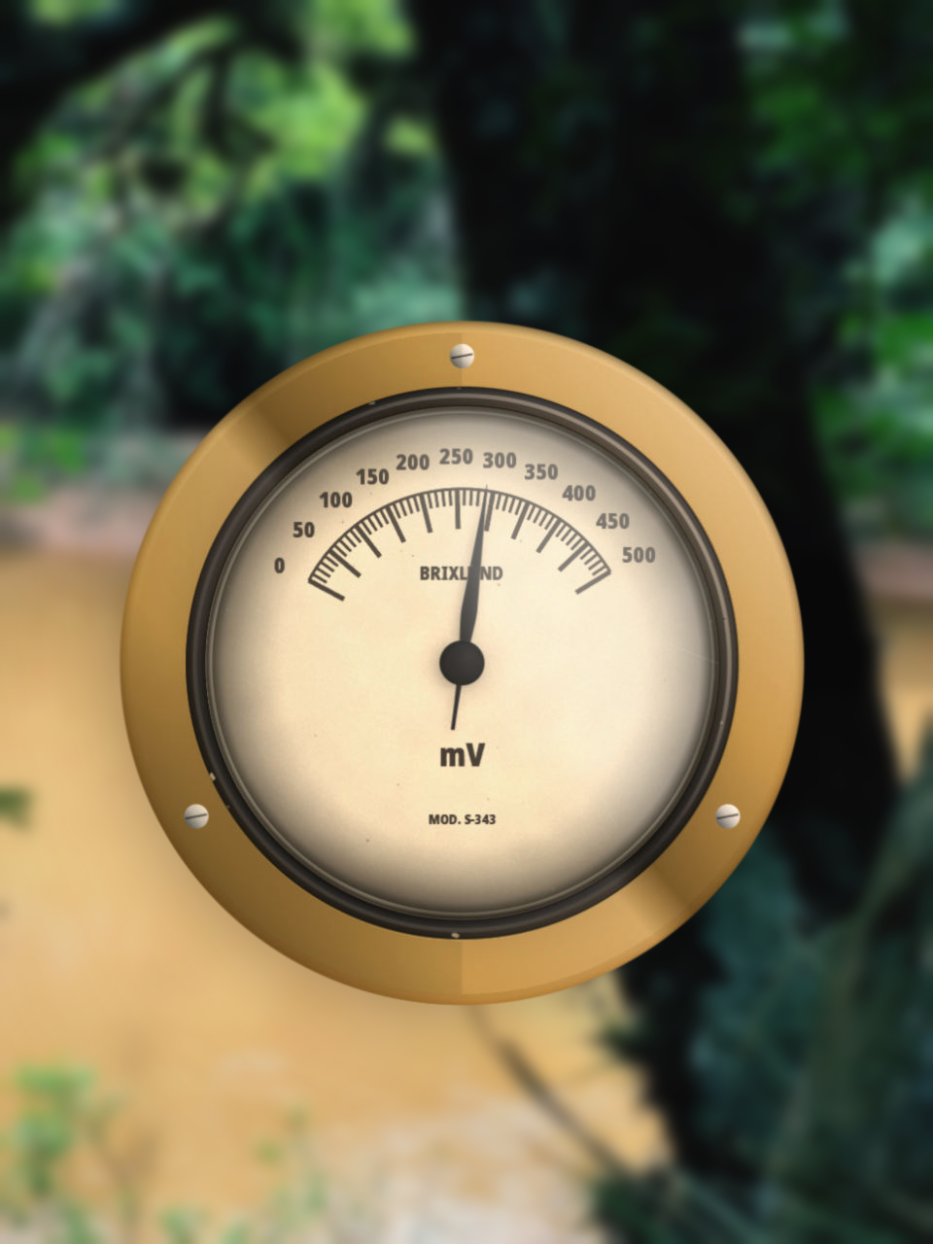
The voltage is 290
